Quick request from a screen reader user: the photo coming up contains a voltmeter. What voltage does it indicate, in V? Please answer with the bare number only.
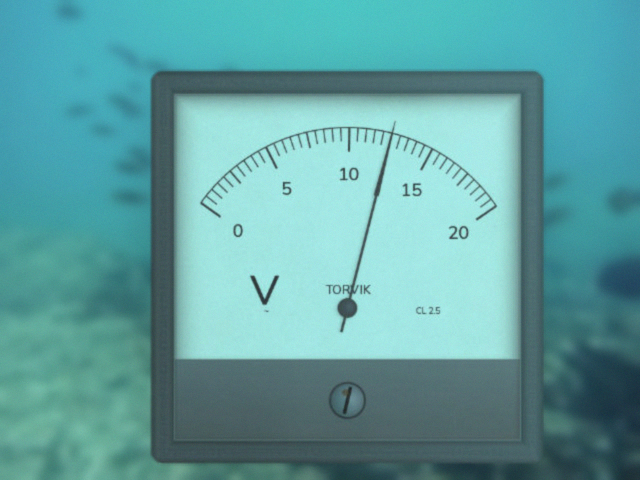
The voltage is 12.5
